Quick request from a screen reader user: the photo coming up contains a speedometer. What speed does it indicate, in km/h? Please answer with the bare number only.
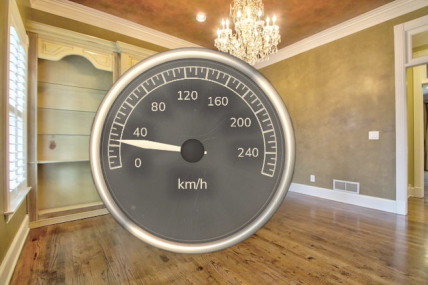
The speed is 25
